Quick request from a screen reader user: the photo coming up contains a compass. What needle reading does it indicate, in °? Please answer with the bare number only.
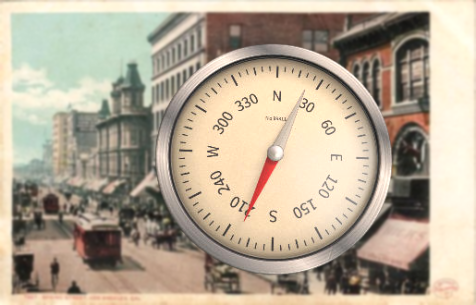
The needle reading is 202.5
